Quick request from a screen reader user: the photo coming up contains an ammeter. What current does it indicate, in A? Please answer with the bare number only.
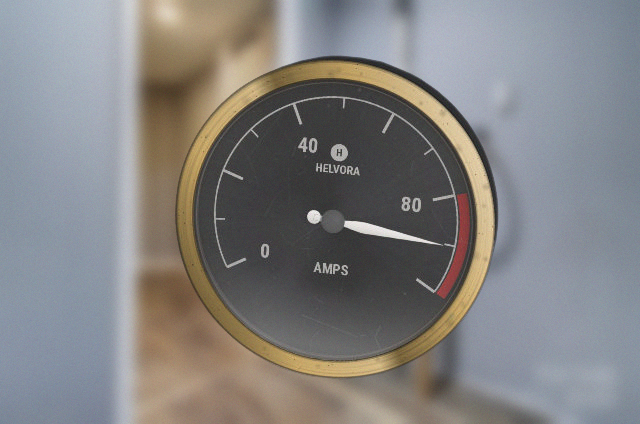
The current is 90
